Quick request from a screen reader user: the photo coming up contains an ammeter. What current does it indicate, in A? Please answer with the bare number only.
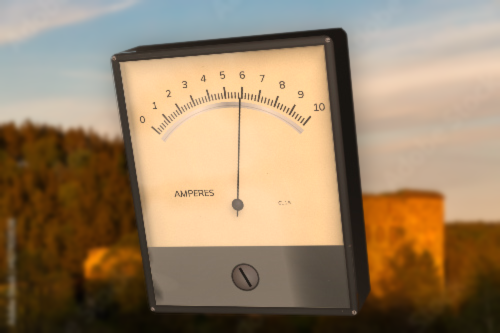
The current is 6
